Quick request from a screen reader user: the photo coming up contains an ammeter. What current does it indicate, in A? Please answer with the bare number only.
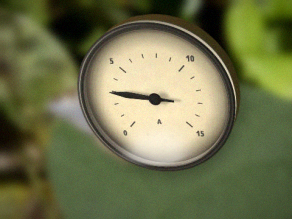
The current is 3
